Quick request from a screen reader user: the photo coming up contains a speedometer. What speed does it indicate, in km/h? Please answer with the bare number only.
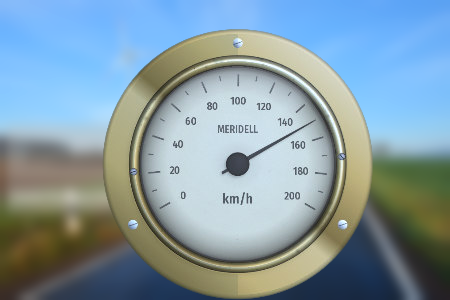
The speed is 150
